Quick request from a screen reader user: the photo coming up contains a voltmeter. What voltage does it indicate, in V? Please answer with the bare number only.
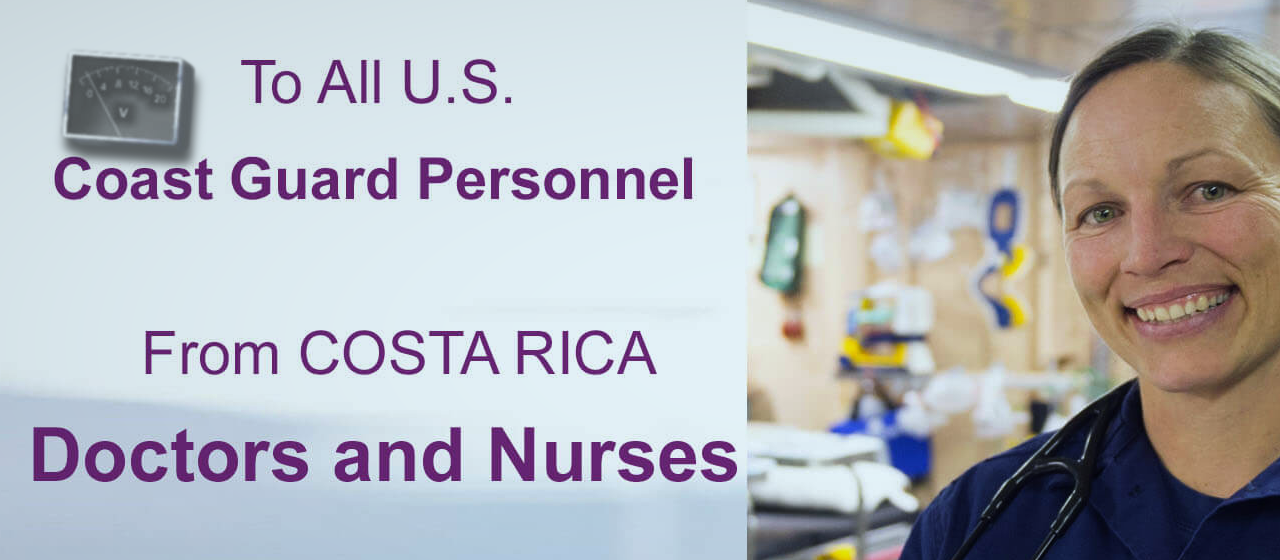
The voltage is 2
